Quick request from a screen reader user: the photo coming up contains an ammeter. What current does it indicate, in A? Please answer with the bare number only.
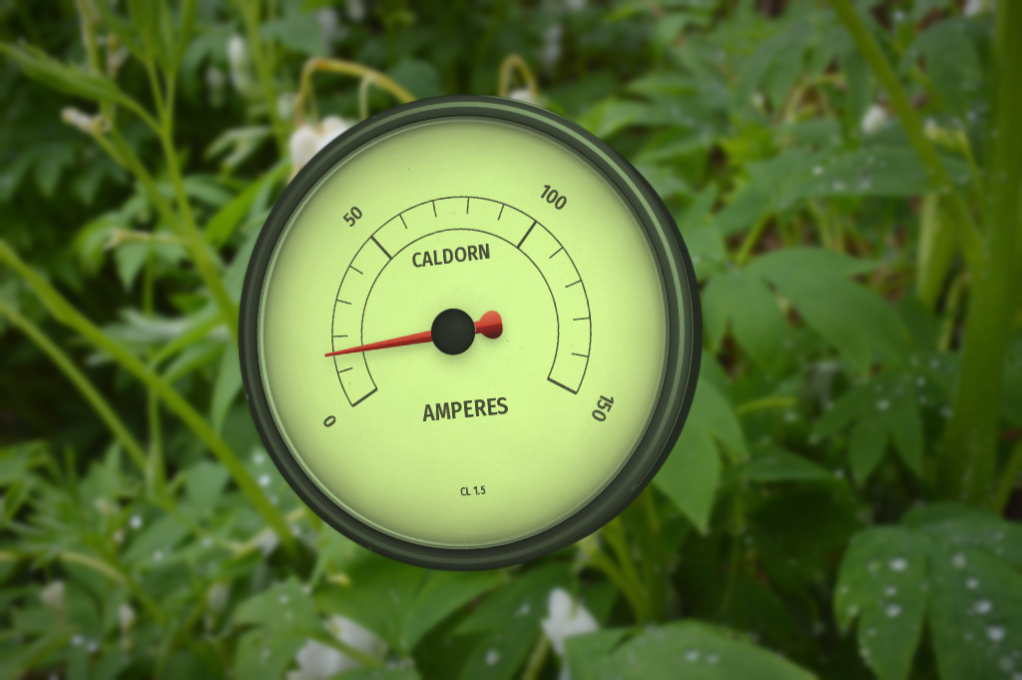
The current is 15
